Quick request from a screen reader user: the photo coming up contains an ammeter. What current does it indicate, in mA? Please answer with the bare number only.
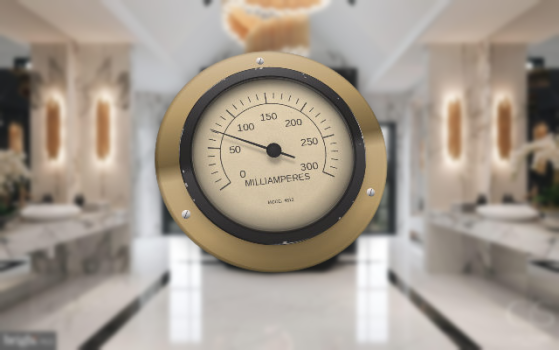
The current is 70
